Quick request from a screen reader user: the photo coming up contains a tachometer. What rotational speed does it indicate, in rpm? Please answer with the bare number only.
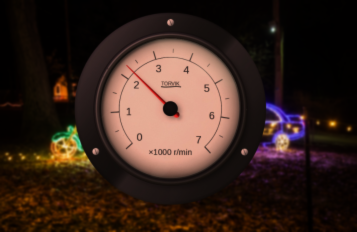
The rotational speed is 2250
